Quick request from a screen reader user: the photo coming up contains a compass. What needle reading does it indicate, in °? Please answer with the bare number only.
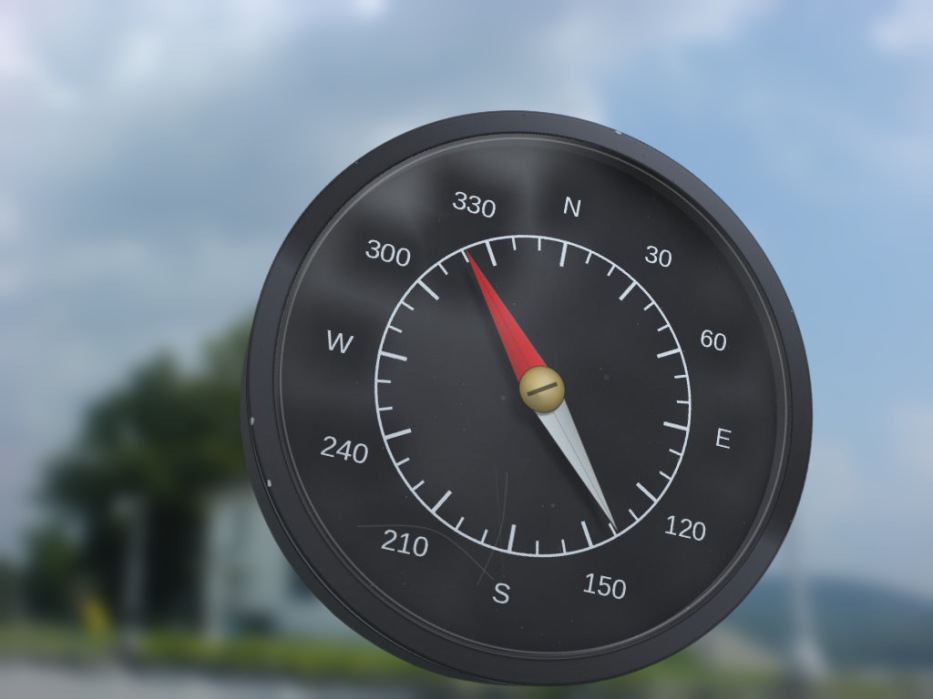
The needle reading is 320
